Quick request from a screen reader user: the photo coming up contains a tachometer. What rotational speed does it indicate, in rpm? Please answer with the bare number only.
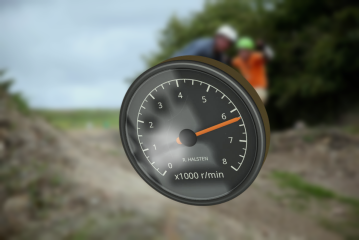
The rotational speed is 6250
